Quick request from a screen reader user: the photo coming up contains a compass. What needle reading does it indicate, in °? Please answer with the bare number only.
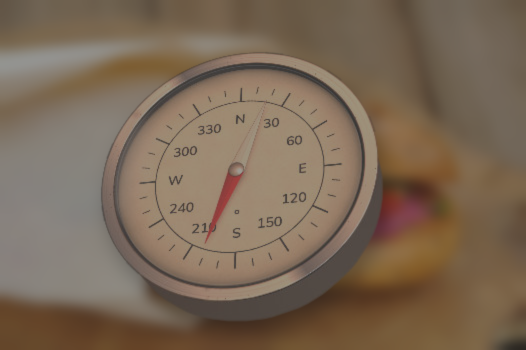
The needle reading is 200
